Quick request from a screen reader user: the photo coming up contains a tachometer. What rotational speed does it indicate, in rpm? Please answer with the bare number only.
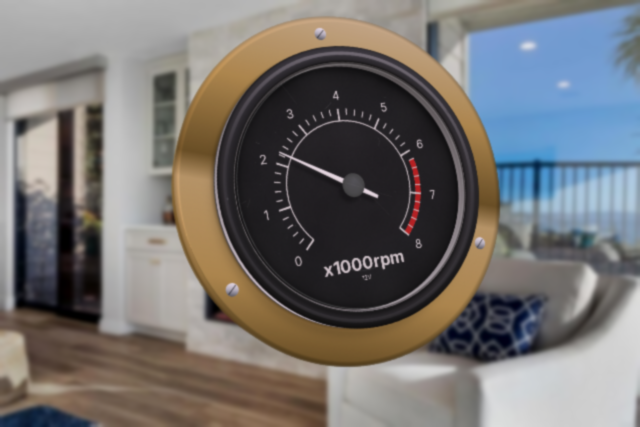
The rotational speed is 2200
